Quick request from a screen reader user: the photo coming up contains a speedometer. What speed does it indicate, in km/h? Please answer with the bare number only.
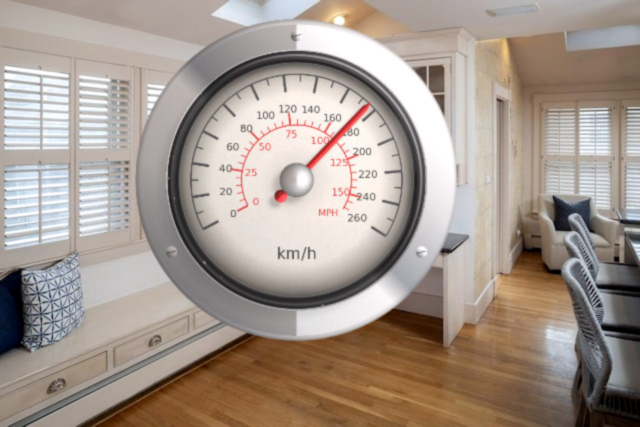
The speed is 175
